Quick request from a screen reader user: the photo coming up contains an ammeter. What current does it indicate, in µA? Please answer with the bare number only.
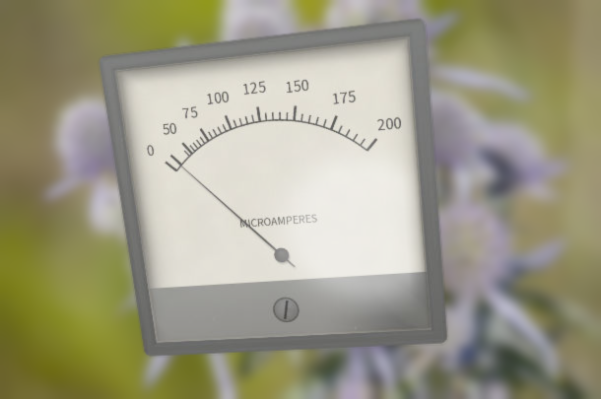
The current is 25
